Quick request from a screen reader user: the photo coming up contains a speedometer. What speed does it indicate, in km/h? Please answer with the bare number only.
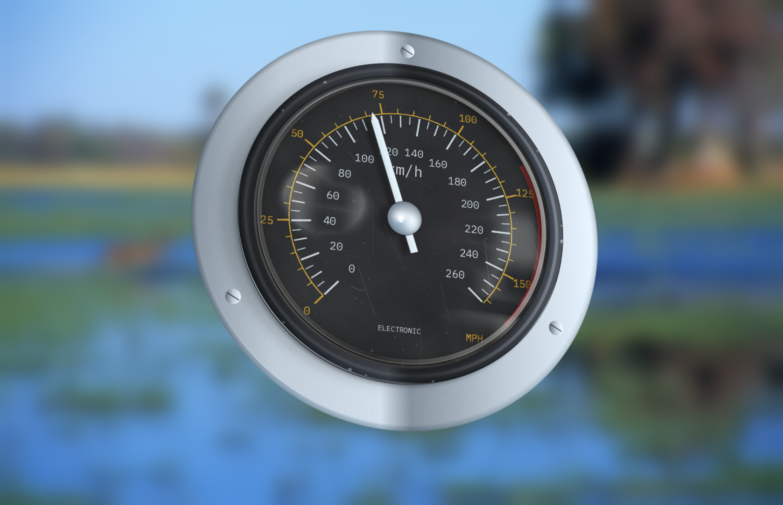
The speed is 115
